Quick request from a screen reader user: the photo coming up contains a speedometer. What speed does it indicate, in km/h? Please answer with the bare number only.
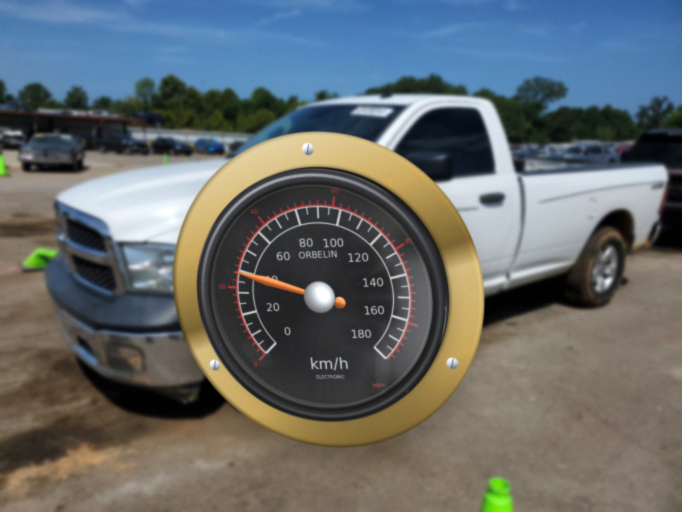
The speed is 40
